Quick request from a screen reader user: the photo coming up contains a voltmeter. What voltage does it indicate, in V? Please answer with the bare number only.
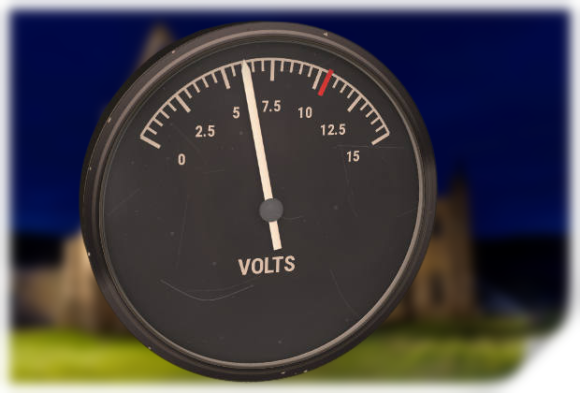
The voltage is 6
